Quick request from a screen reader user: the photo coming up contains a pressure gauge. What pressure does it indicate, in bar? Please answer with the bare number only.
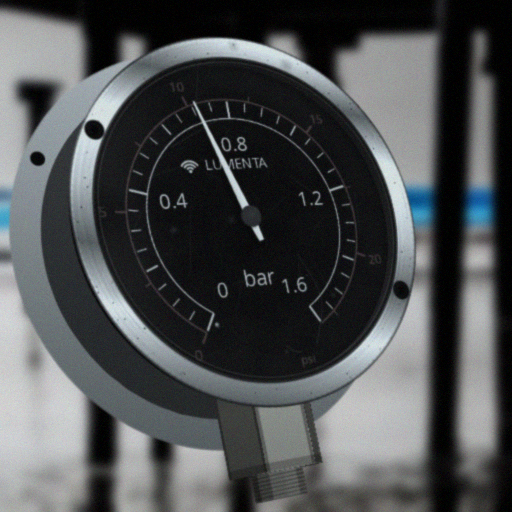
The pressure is 0.7
